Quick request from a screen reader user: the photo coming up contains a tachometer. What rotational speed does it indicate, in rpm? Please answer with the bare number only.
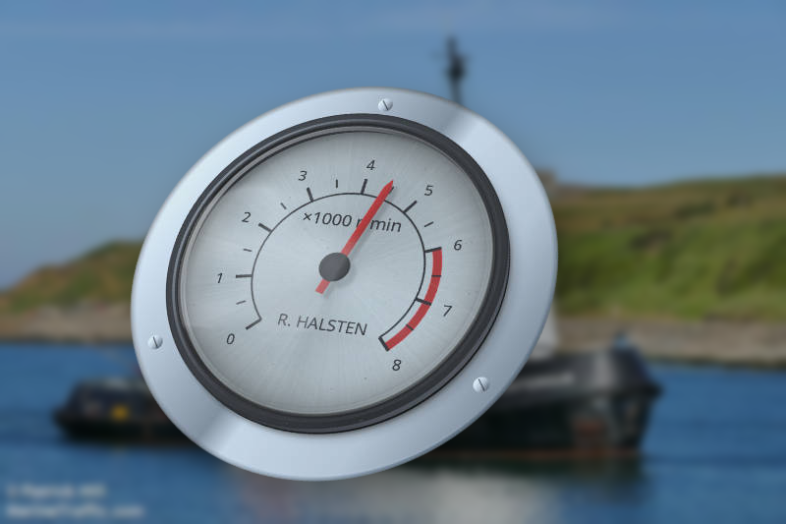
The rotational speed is 4500
